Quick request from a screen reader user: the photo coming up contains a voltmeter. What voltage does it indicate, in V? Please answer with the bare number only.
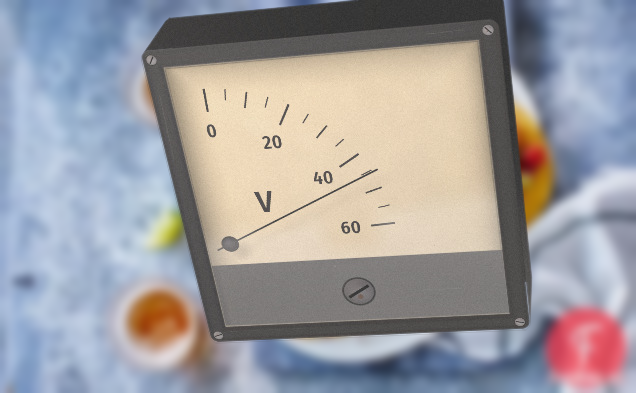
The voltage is 45
